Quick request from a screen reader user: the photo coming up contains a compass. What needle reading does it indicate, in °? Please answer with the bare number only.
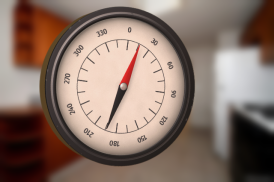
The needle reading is 15
